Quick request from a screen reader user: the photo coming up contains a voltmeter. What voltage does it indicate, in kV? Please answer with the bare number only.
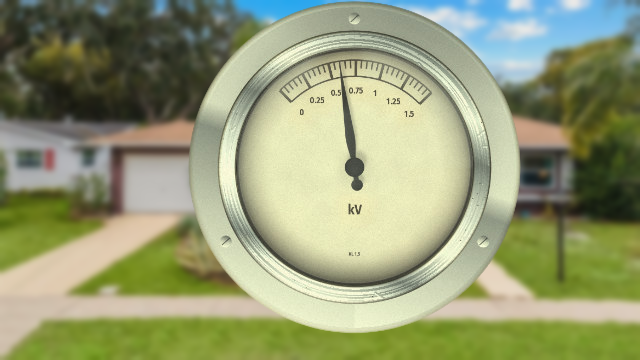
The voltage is 0.6
